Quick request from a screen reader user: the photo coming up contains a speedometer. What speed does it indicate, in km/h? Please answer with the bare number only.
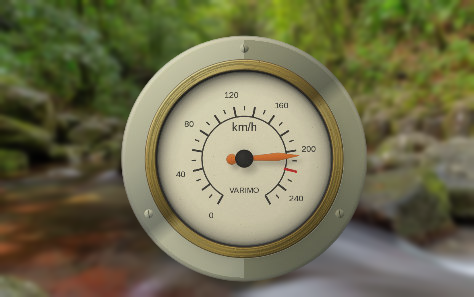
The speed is 205
